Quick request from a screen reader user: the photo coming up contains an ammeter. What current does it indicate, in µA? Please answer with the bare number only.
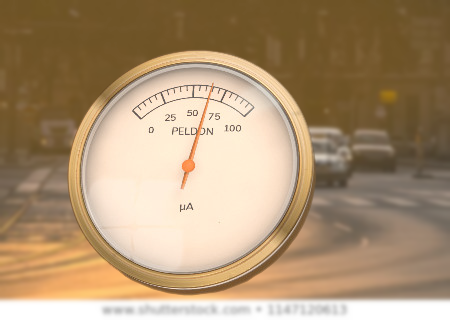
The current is 65
